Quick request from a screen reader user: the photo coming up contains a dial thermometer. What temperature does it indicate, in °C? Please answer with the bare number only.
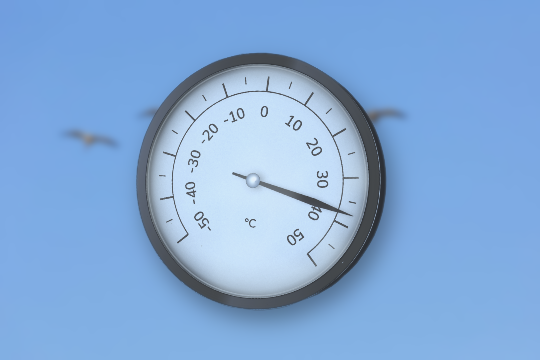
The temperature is 37.5
